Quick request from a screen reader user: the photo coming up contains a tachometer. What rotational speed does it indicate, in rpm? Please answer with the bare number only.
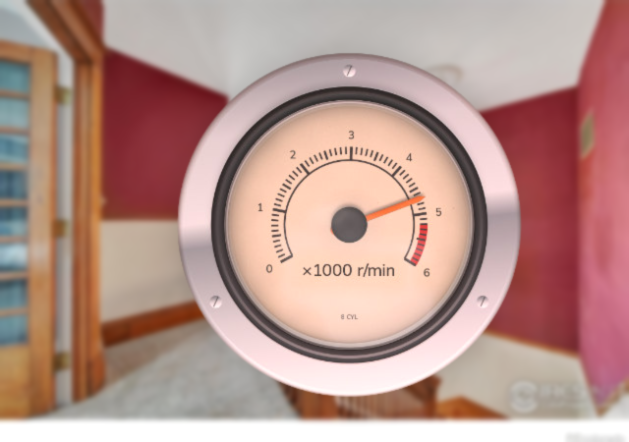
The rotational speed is 4700
